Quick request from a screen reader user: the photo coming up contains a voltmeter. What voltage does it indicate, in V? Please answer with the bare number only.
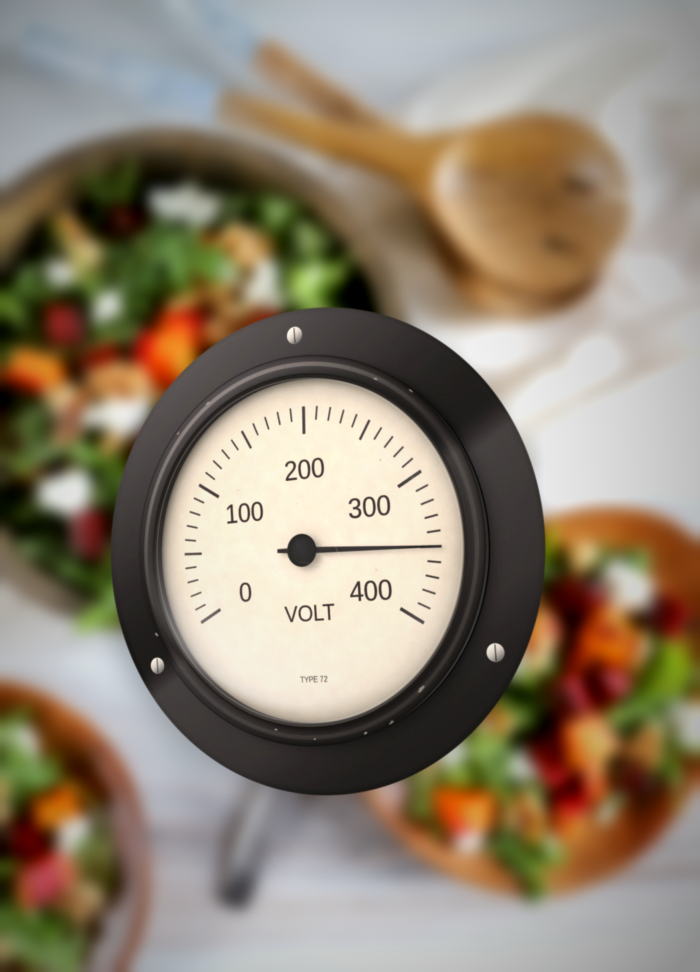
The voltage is 350
